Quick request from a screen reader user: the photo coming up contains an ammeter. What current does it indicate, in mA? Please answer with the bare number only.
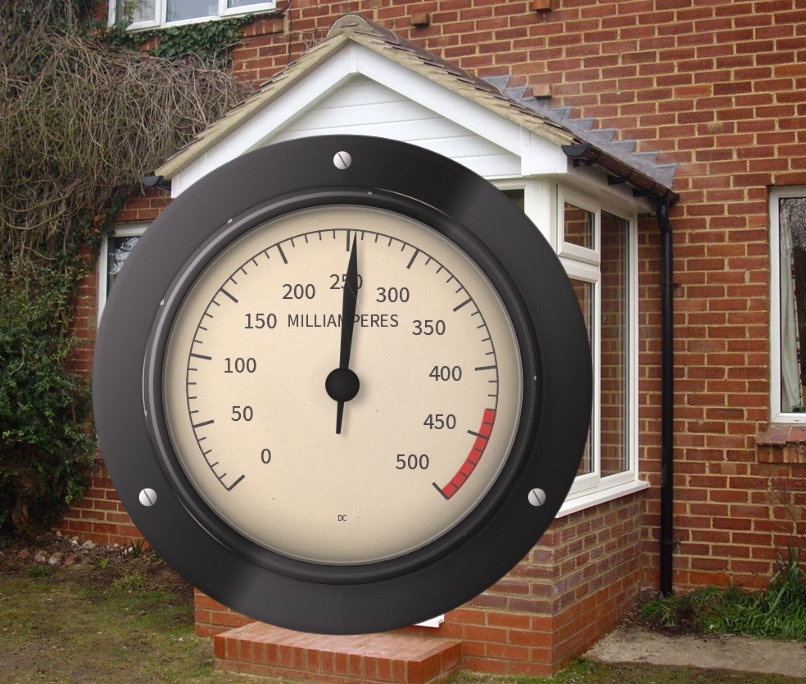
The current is 255
